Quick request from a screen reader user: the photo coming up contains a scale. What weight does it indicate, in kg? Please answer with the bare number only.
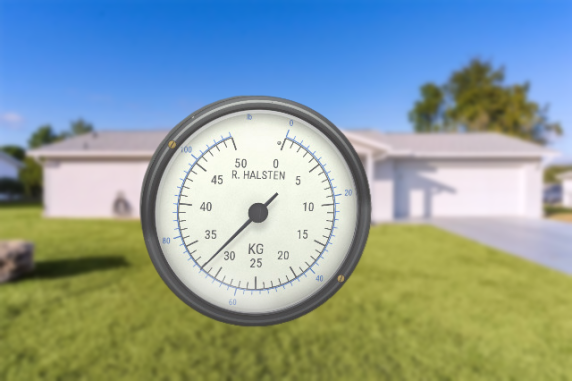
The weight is 32
